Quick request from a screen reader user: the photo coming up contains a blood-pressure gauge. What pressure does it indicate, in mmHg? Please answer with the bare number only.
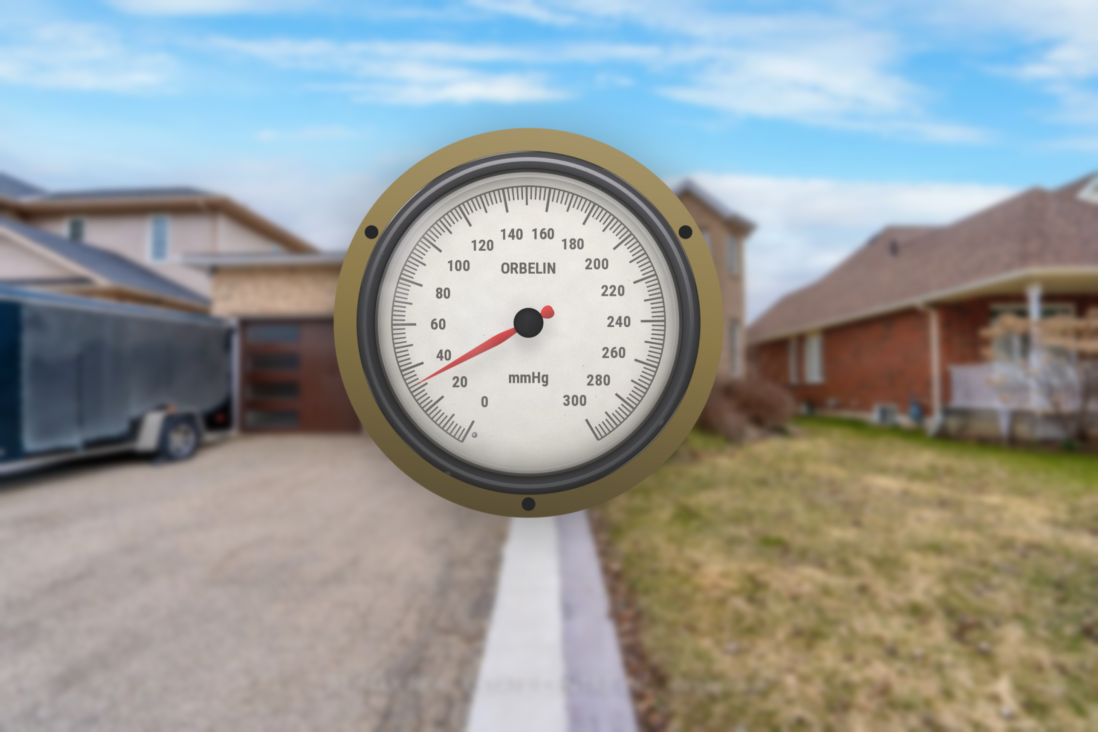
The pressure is 32
